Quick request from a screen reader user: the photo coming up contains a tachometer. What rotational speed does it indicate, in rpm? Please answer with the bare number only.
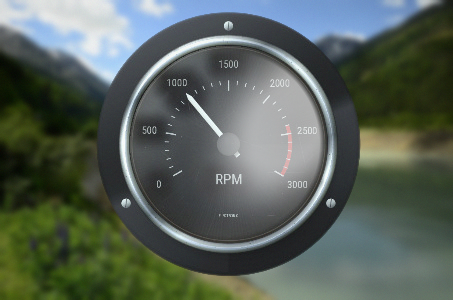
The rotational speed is 1000
